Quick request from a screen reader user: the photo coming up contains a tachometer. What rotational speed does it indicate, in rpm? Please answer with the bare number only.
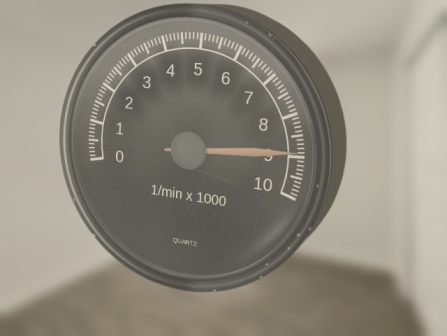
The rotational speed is 8900
